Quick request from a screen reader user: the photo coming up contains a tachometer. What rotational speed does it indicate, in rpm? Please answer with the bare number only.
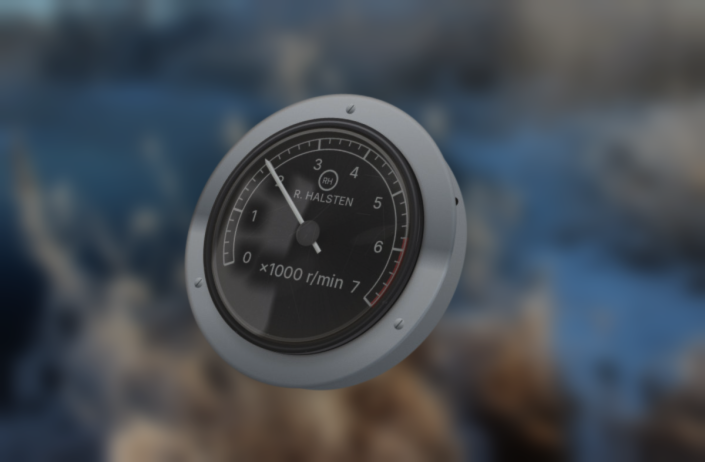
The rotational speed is 2000
